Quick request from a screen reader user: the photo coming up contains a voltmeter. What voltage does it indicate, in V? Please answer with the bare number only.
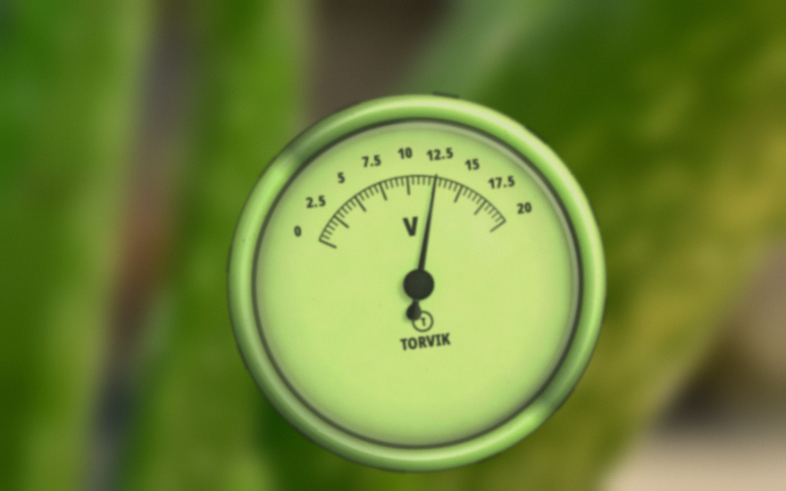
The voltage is 12.5
